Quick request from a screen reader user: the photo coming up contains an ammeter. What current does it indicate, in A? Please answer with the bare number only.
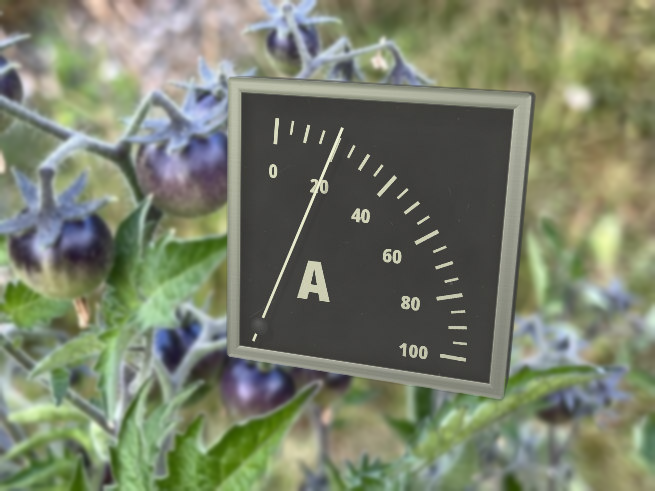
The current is 20
